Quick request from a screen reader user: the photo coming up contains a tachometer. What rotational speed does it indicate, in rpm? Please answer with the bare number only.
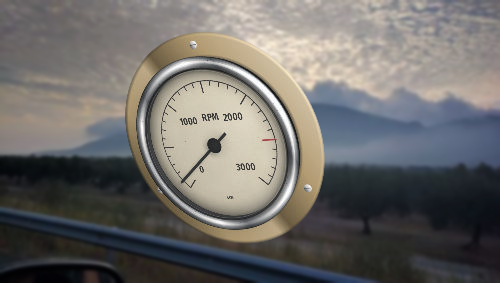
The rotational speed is 100
